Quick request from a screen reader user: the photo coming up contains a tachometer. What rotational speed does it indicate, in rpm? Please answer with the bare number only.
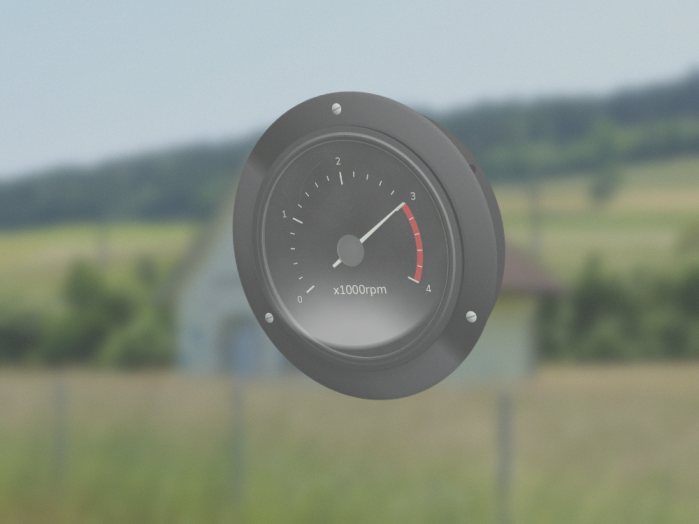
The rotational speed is 3000
